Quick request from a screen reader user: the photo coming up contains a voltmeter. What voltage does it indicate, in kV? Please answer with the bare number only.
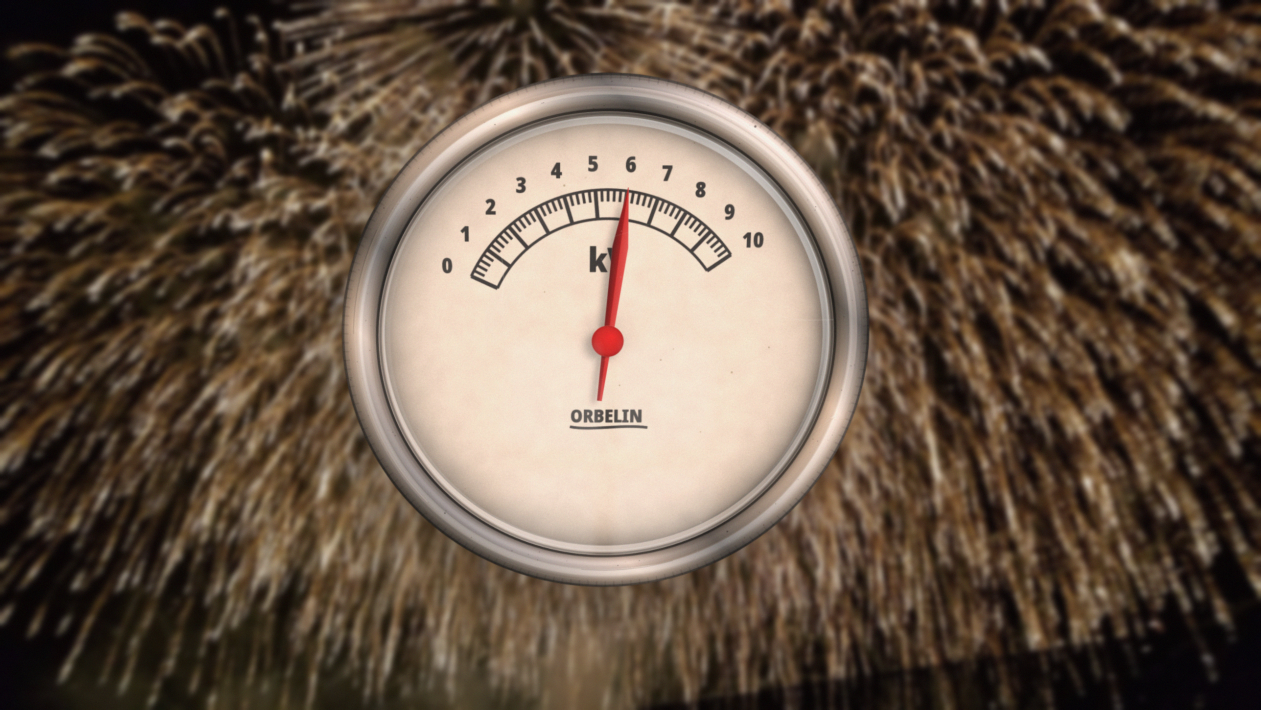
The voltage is 6
